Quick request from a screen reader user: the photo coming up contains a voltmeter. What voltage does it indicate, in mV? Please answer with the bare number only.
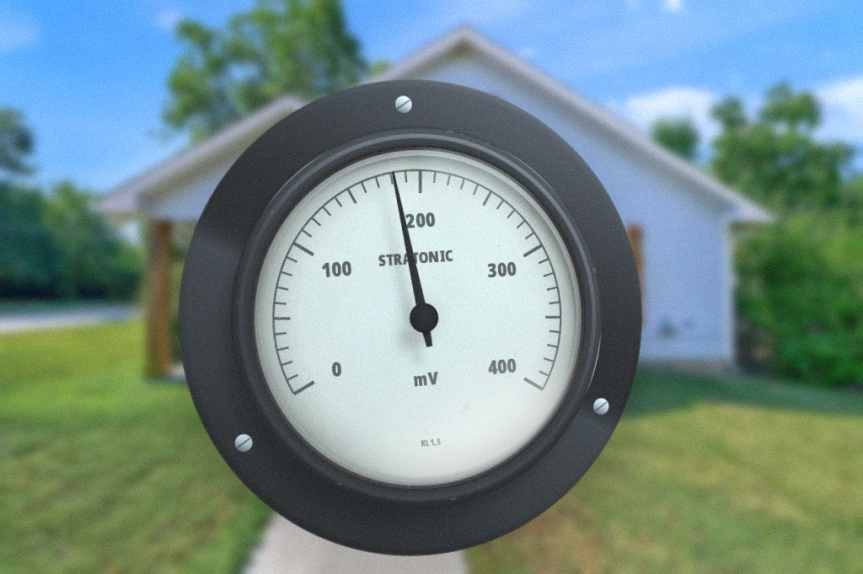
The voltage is 180
